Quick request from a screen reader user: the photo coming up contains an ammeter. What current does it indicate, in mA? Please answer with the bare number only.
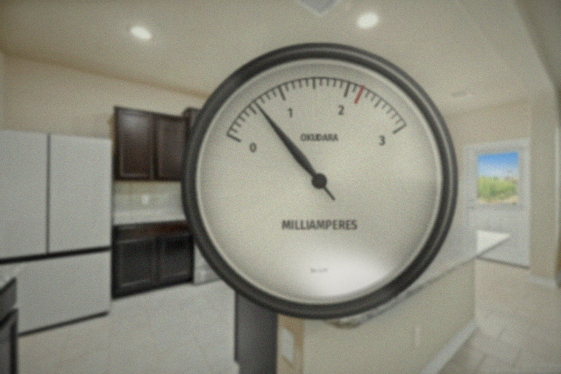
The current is 0.6
